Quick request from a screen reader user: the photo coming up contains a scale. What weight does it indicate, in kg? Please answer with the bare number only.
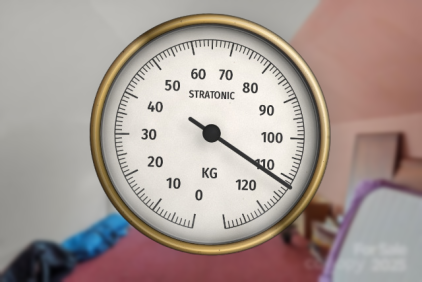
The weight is 112
